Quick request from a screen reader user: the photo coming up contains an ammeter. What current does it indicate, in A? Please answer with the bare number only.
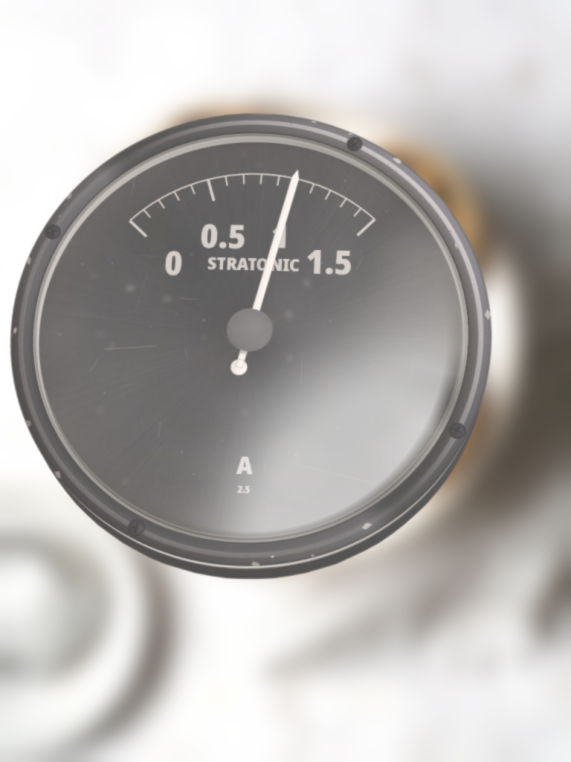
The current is 1
